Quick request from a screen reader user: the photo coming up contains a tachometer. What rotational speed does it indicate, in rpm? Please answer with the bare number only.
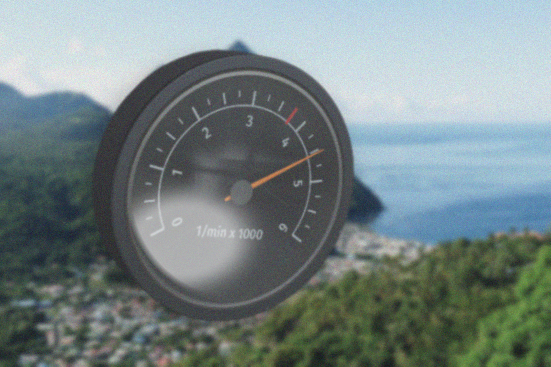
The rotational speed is 4500
